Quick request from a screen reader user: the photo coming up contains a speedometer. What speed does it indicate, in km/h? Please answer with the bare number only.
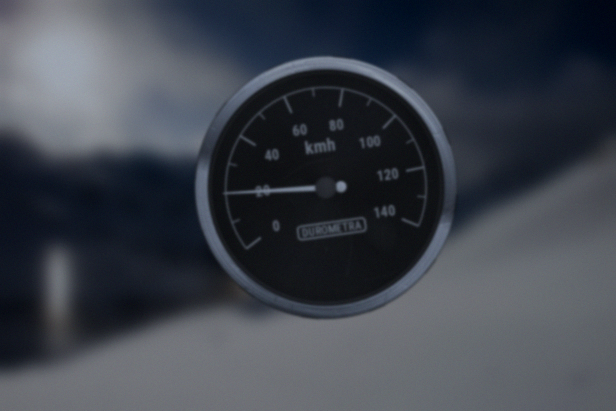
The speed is 20
